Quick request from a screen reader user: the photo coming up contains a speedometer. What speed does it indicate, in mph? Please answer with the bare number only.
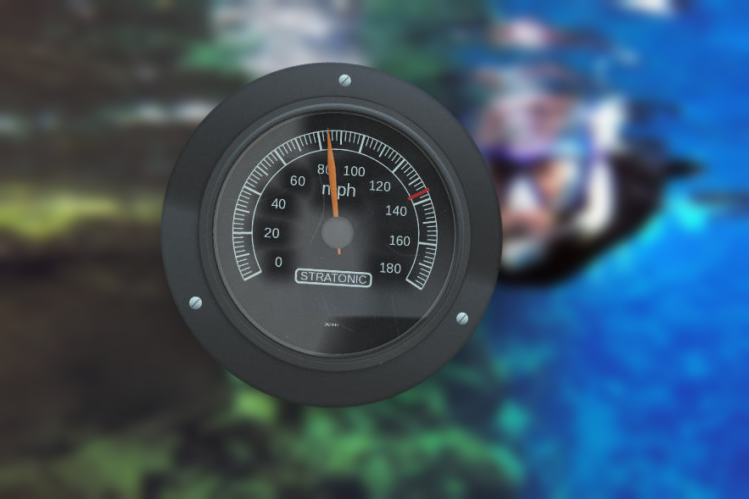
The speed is 84
